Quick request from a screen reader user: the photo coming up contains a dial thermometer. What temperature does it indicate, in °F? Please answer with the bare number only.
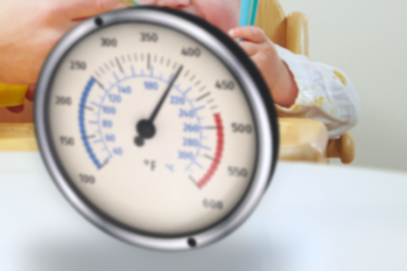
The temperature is 400
